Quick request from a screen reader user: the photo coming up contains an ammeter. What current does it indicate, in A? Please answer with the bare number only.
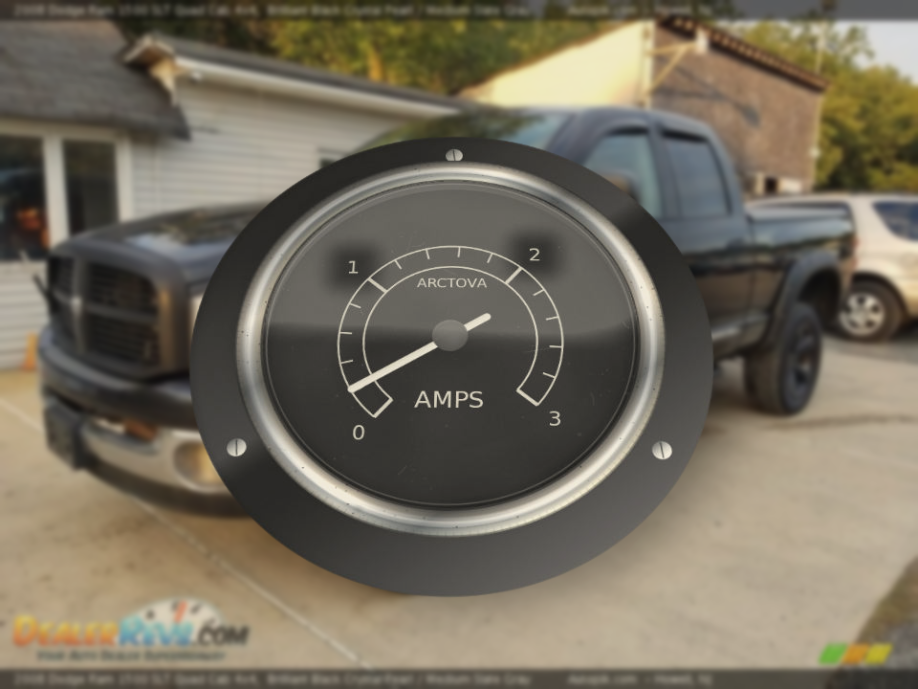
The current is 0.2
